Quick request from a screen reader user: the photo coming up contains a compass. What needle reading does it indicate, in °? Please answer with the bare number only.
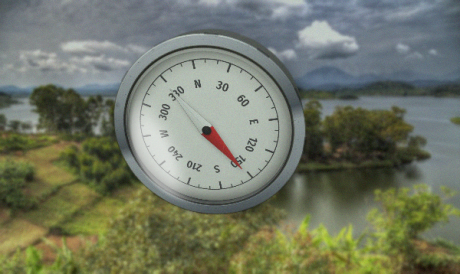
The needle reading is 150
